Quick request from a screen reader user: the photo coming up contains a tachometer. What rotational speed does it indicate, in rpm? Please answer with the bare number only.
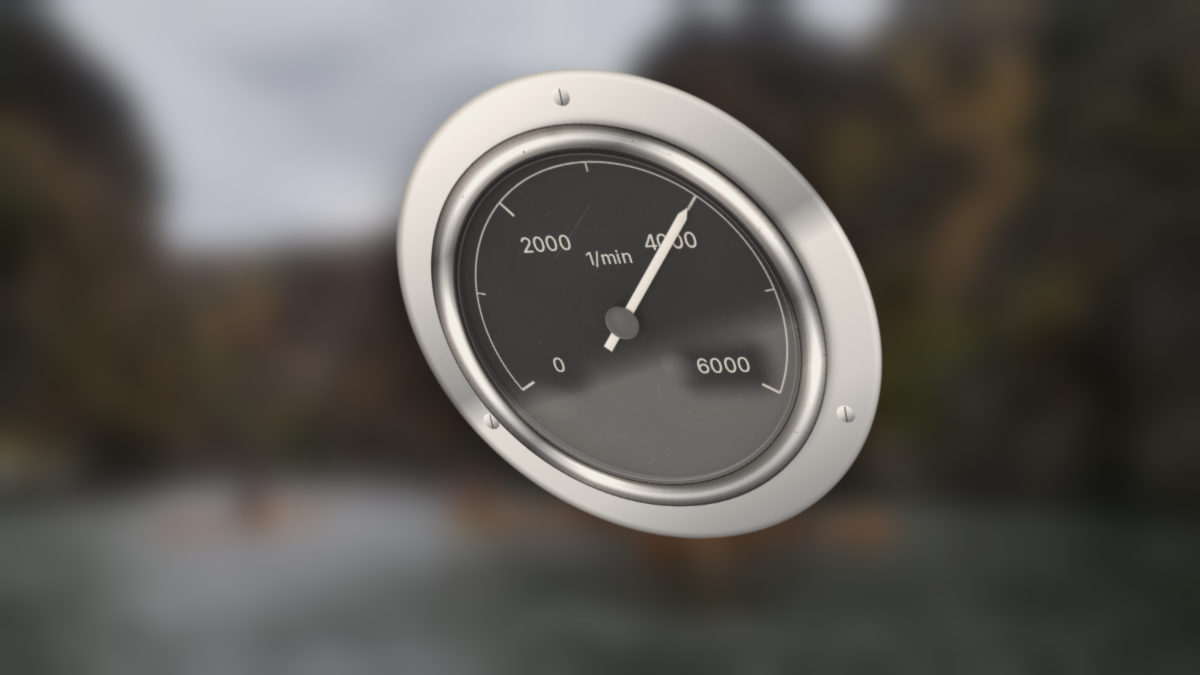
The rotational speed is 4000
